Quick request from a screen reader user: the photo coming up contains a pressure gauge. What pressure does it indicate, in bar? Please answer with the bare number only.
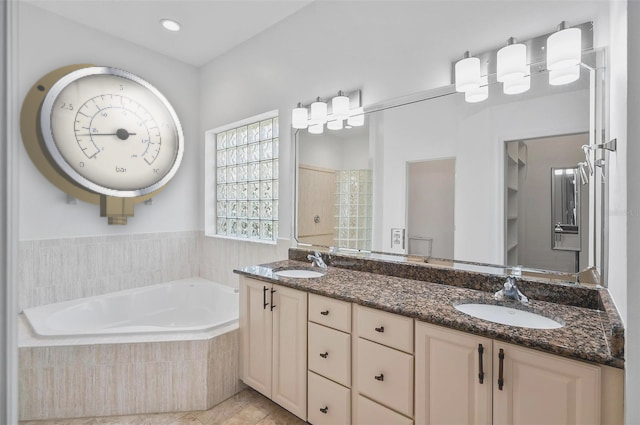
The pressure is 1.25
